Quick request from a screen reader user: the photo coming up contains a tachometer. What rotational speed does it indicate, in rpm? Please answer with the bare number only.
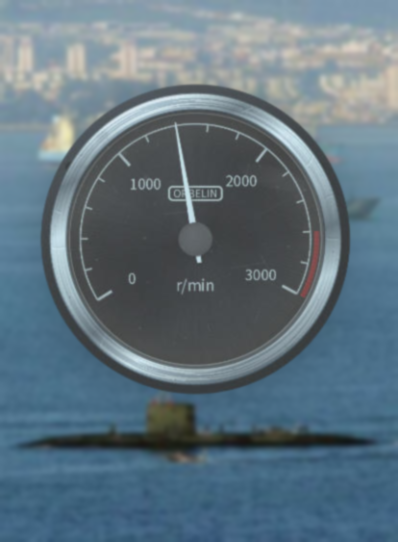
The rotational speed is 1400
